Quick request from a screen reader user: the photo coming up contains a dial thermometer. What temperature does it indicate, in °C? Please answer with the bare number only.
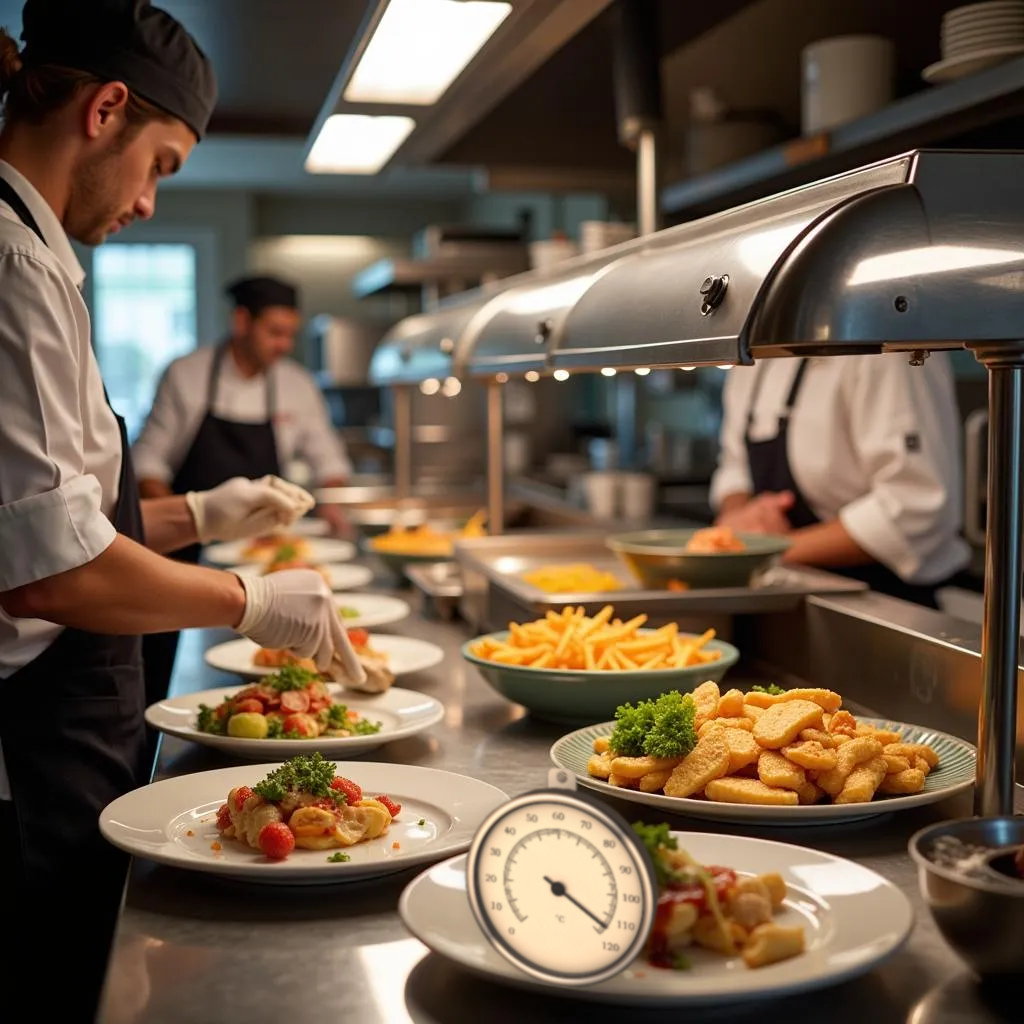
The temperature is 115
